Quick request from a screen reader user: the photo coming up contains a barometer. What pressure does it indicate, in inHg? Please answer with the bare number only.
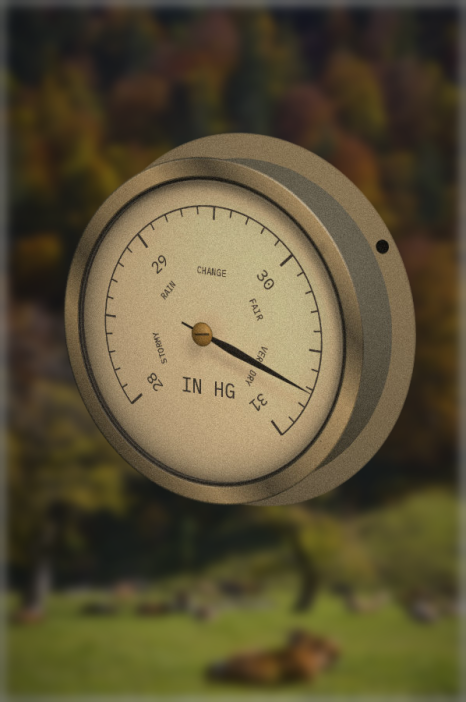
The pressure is 30.7
